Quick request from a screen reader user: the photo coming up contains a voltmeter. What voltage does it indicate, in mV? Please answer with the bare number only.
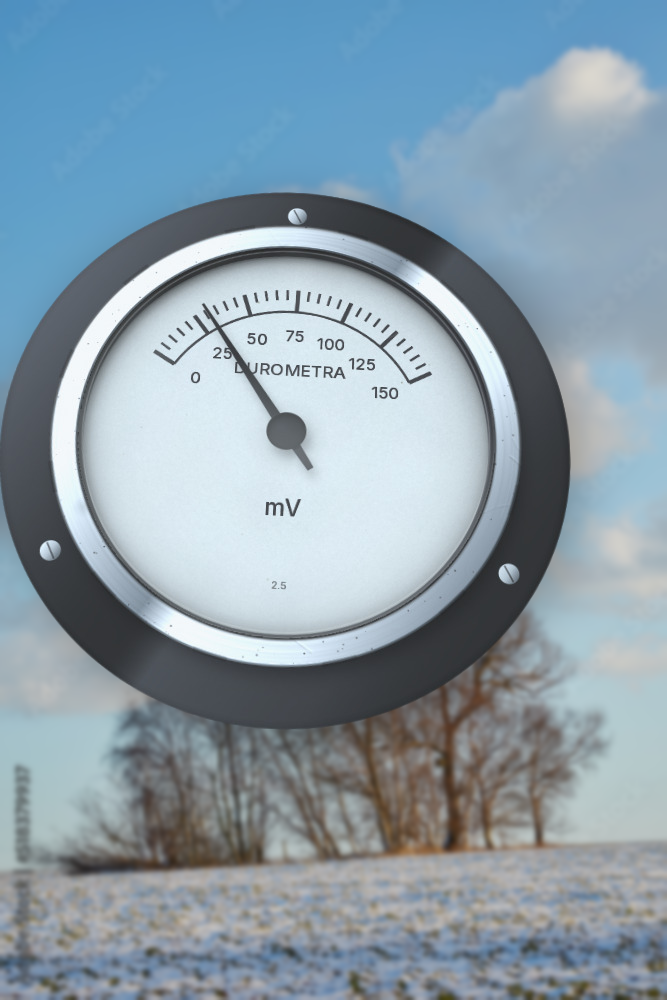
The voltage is 30
